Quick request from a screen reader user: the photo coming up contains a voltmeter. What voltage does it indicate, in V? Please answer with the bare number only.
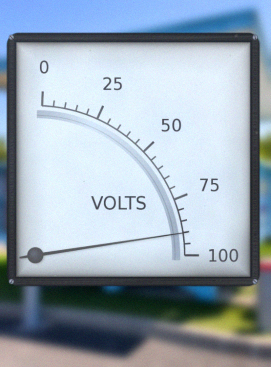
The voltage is 90
